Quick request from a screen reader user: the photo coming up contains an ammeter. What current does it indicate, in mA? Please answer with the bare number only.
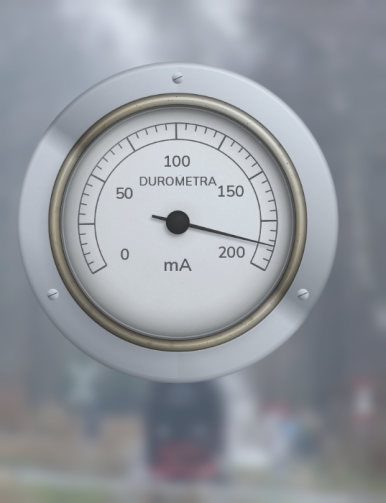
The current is 187.5
